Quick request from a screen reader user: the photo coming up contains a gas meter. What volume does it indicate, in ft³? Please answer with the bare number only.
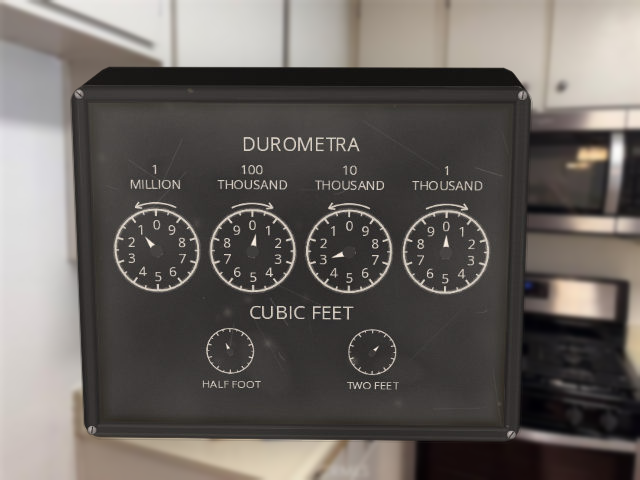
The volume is 103000
